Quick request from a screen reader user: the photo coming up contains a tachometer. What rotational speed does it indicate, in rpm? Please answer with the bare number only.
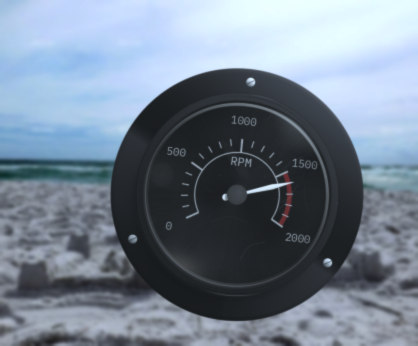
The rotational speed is 1600
